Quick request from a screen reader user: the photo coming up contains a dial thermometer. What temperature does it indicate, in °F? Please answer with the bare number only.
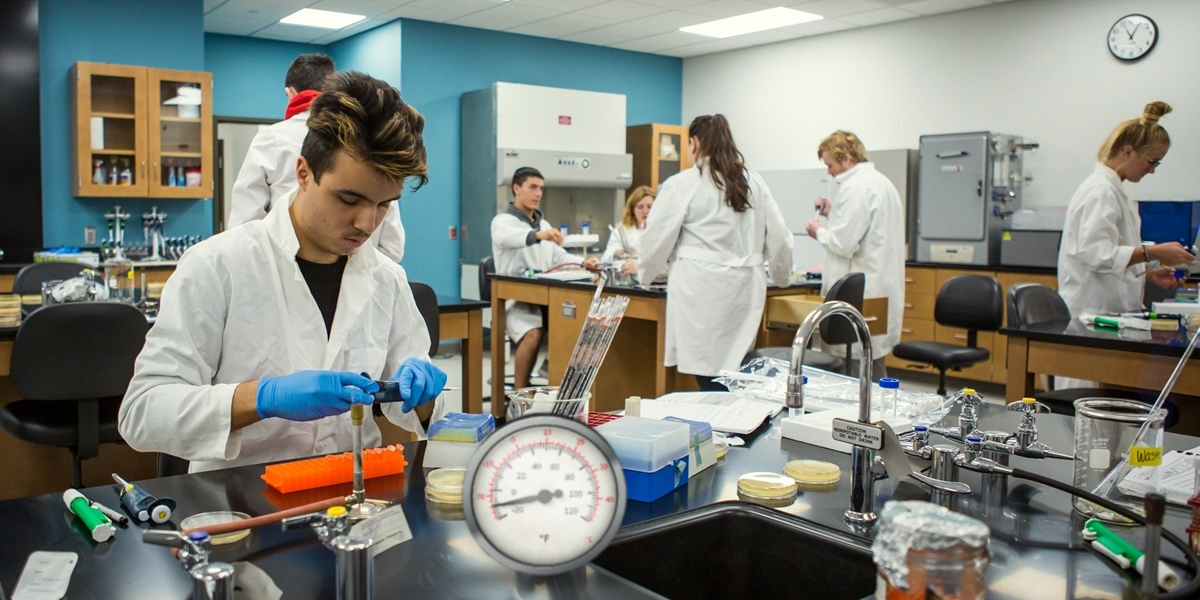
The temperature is -10
